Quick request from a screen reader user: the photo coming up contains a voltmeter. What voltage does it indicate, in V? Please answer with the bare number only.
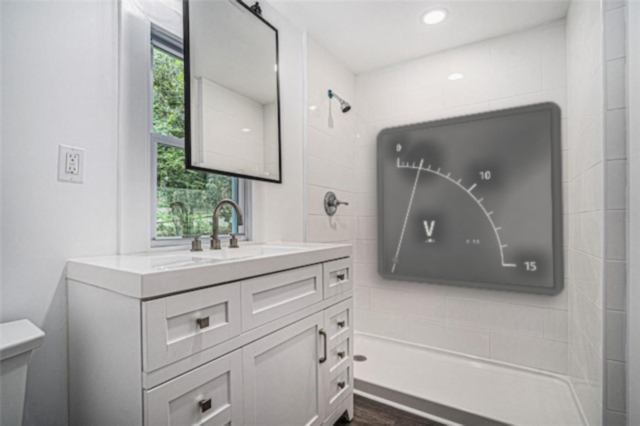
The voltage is 5
